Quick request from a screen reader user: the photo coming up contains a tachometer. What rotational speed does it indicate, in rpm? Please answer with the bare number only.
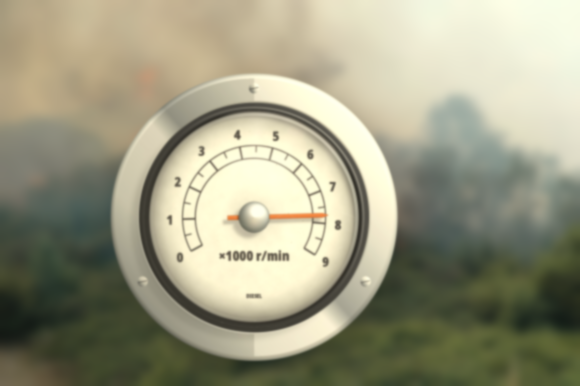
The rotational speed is 7750
